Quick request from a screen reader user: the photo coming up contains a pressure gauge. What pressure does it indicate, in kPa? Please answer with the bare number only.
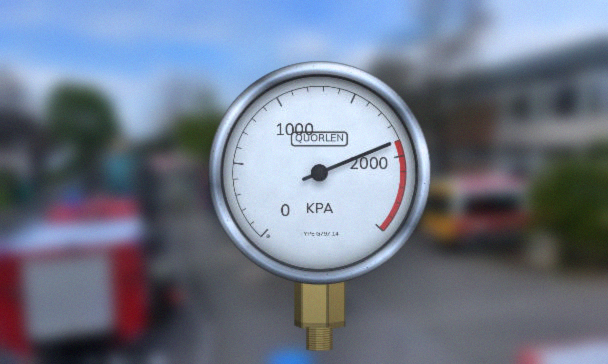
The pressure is 1900
